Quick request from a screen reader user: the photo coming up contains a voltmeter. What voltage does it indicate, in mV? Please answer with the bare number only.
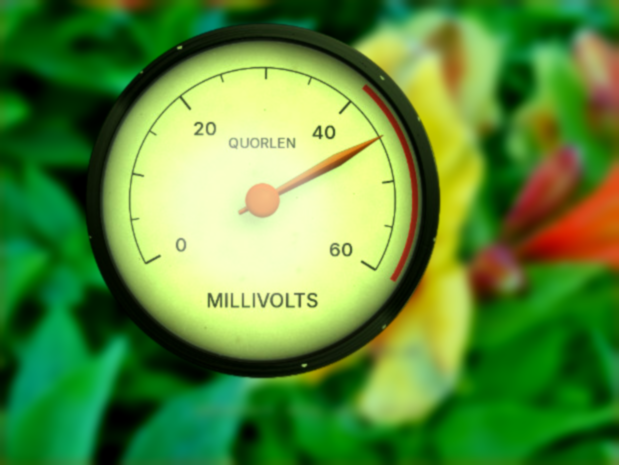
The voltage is 45
